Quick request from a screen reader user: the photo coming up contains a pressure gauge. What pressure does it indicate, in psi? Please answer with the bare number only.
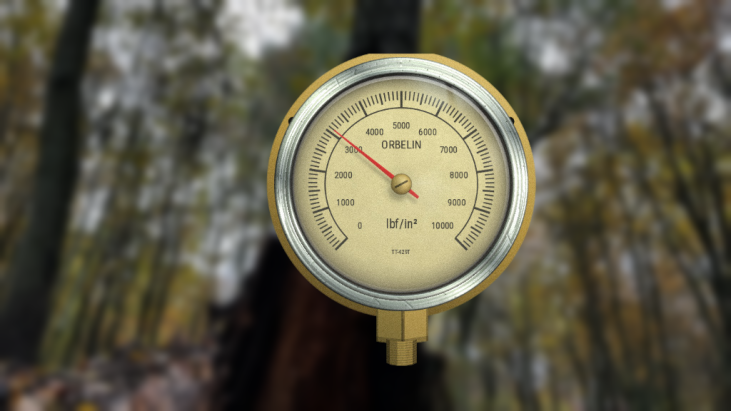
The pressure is 3100
